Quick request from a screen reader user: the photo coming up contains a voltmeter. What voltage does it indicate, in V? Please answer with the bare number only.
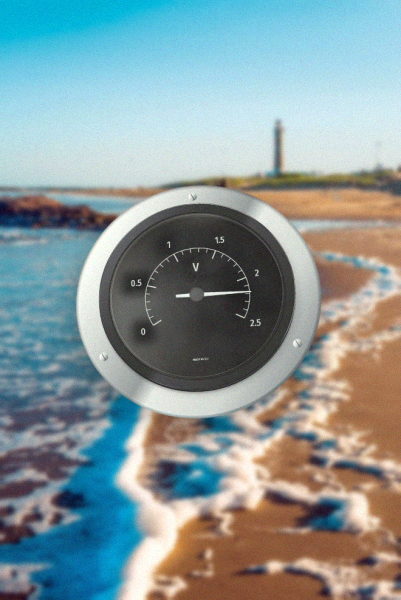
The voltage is 2.2
